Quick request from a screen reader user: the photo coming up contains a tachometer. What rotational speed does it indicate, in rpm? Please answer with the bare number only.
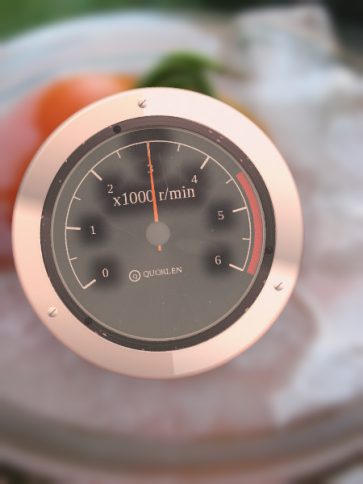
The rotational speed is 3000
